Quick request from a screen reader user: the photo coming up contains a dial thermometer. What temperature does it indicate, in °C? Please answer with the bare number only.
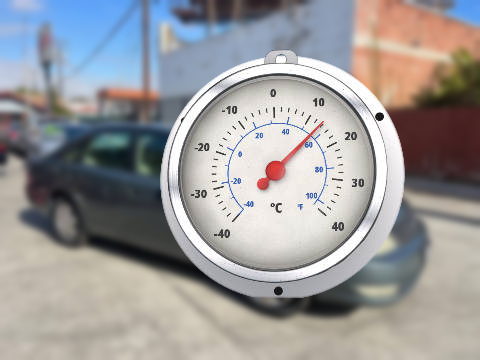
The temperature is 14
